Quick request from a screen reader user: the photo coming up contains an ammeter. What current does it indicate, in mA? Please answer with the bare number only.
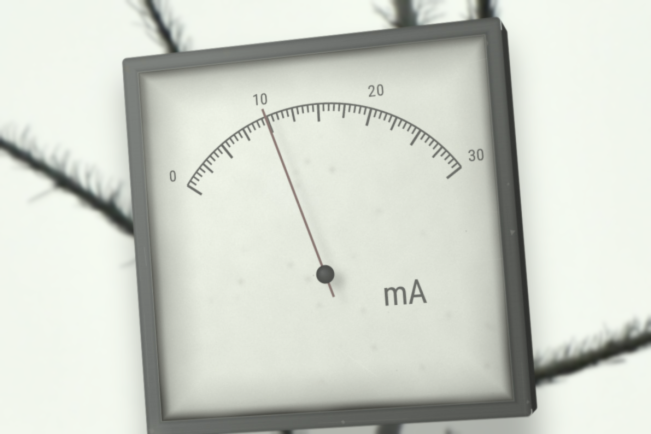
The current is 10
